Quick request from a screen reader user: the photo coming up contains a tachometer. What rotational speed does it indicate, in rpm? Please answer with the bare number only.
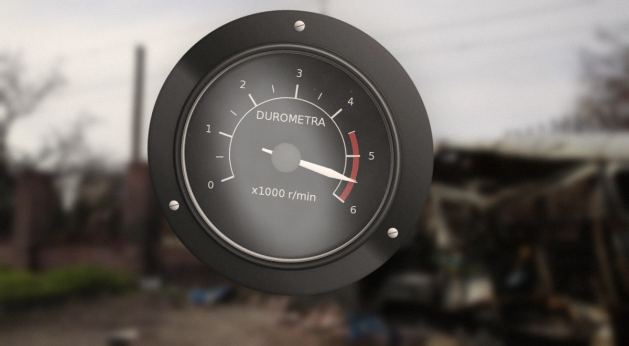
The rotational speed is 5500
